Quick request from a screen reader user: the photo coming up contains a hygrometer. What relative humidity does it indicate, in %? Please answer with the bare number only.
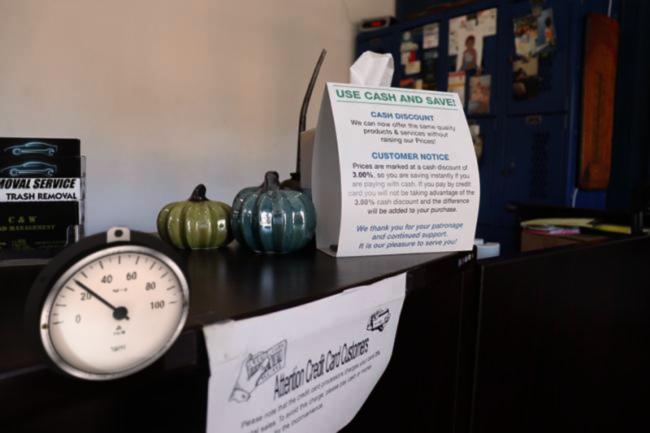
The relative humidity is 25
